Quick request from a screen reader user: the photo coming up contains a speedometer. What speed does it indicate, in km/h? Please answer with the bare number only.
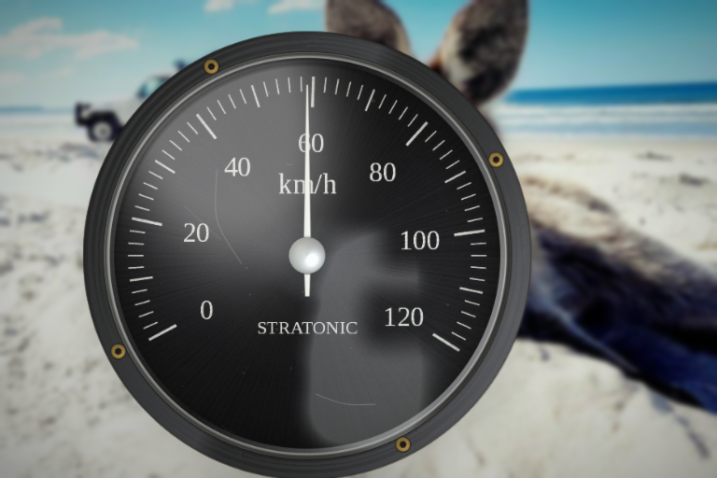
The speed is 59
